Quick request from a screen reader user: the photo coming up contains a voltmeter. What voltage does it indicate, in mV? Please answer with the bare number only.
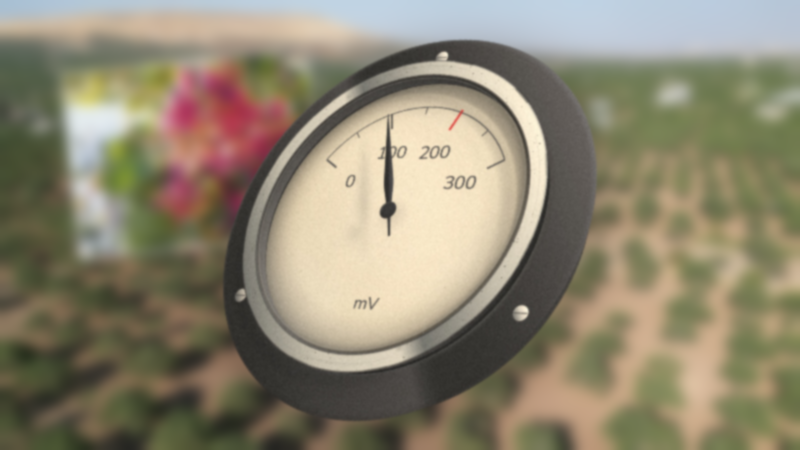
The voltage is 100
